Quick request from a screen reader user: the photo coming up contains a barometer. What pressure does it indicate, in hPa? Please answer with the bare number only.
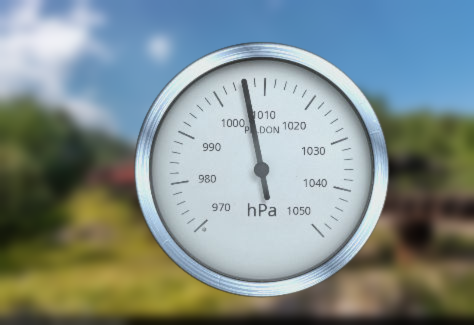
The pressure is 1006
